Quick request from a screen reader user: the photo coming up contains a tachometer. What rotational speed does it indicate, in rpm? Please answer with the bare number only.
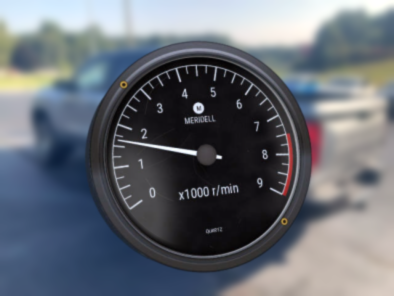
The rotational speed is 1625
